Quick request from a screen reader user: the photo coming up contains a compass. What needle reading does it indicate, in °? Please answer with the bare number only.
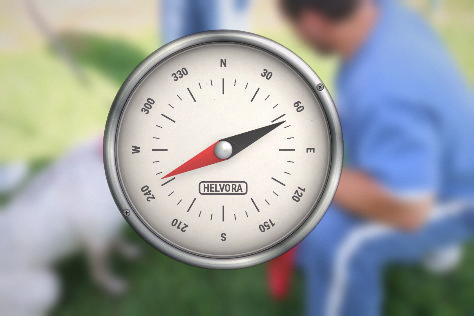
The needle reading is 245
